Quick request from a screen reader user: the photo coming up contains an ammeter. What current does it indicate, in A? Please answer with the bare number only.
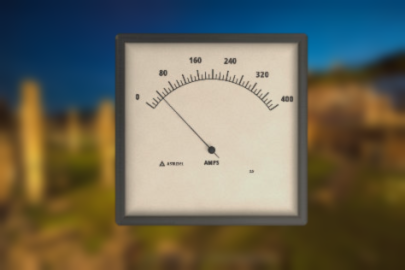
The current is 40
